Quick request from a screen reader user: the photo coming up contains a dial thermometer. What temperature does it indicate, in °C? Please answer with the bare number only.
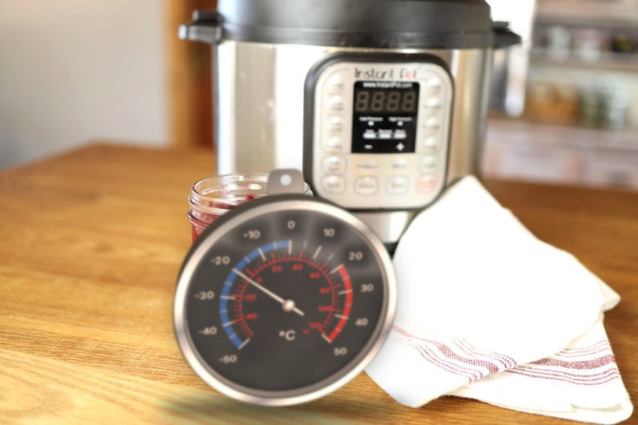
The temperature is -20
